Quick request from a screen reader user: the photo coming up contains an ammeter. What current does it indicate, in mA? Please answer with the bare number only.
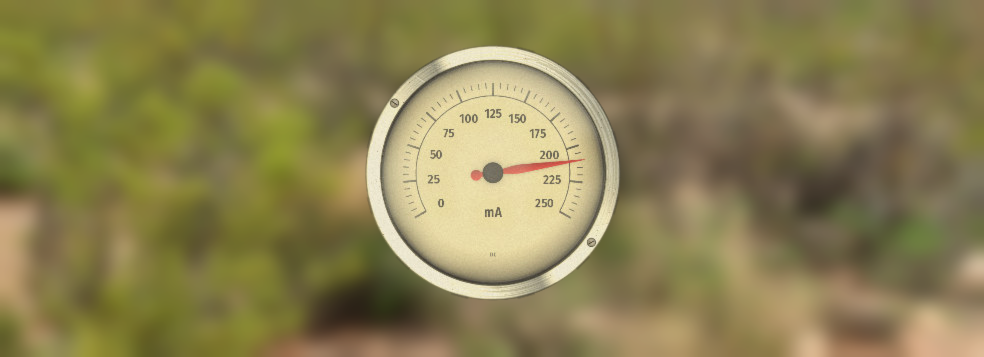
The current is 210
